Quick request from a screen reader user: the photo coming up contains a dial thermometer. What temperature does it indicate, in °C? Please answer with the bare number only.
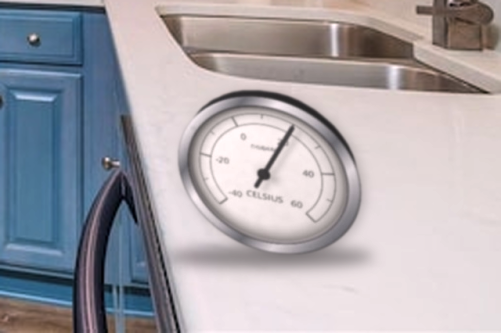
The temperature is 20
